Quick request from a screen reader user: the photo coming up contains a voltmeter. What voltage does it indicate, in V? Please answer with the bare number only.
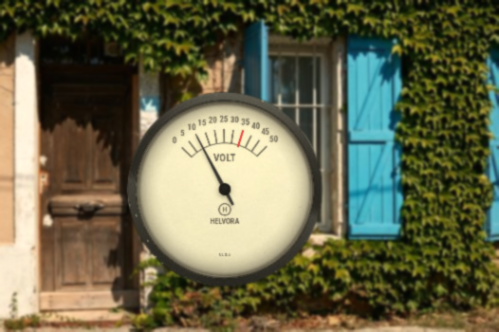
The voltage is 10
